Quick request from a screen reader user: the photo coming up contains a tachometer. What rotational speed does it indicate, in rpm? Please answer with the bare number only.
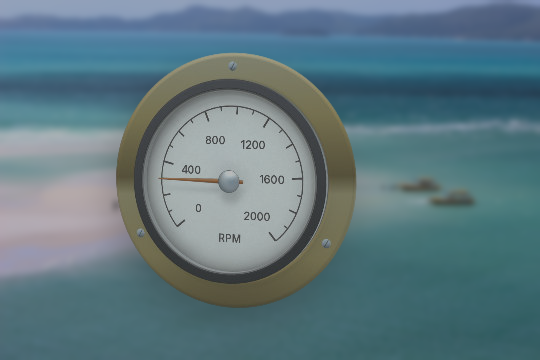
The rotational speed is 300
